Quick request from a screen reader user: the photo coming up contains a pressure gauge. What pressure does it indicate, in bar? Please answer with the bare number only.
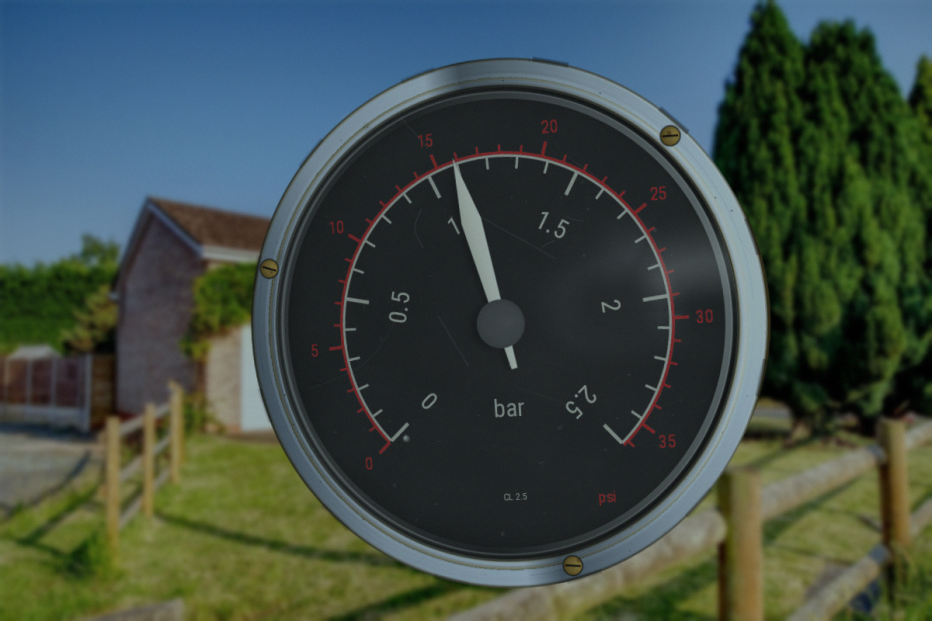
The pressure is 1.1
